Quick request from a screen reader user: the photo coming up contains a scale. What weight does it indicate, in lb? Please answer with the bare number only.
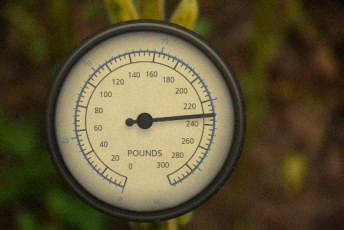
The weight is 232
